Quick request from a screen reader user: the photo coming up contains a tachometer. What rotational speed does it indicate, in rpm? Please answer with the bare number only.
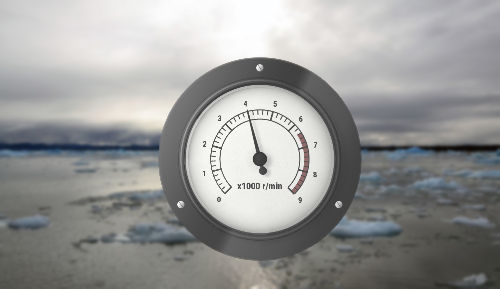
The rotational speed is 4000
